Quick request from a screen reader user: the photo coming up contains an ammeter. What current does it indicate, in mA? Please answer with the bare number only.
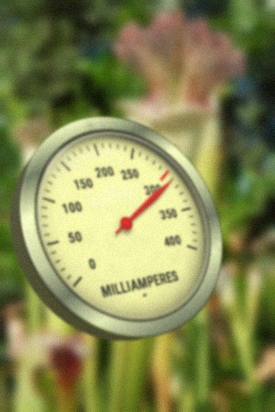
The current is 310
